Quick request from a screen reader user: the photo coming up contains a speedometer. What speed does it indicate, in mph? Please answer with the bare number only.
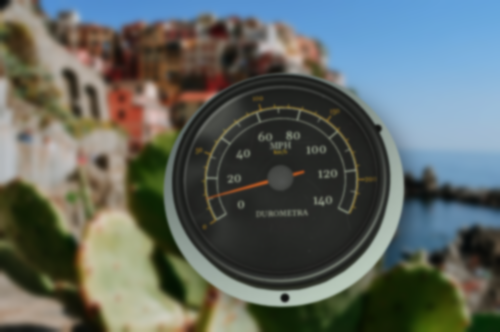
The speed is 10
